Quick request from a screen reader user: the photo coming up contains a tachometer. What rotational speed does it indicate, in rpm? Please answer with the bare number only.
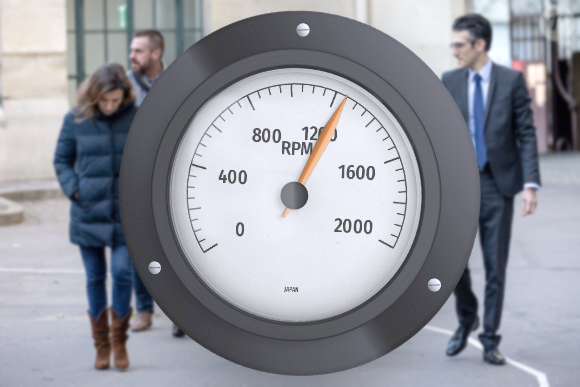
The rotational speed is 1250
